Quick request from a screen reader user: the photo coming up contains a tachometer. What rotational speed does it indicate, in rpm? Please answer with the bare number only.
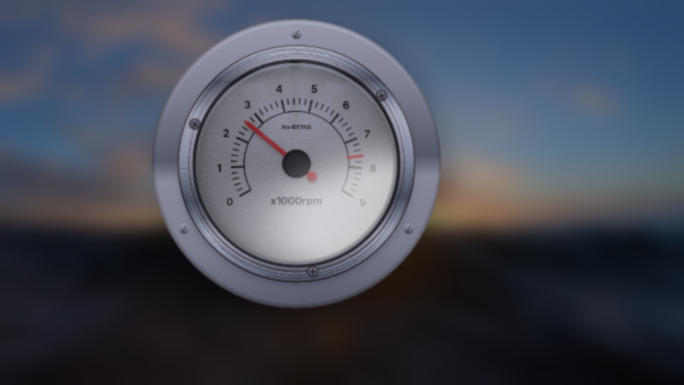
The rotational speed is 2600
